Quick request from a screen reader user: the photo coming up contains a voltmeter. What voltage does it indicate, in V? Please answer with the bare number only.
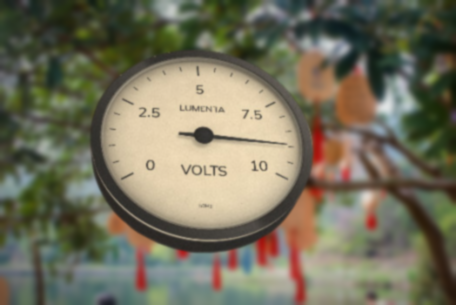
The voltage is 9
